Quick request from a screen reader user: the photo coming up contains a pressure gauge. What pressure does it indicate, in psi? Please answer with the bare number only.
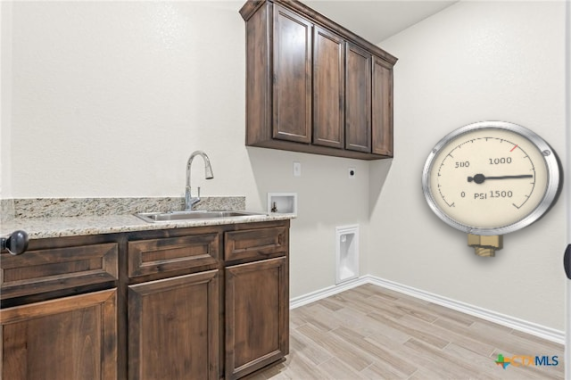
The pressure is 1250
